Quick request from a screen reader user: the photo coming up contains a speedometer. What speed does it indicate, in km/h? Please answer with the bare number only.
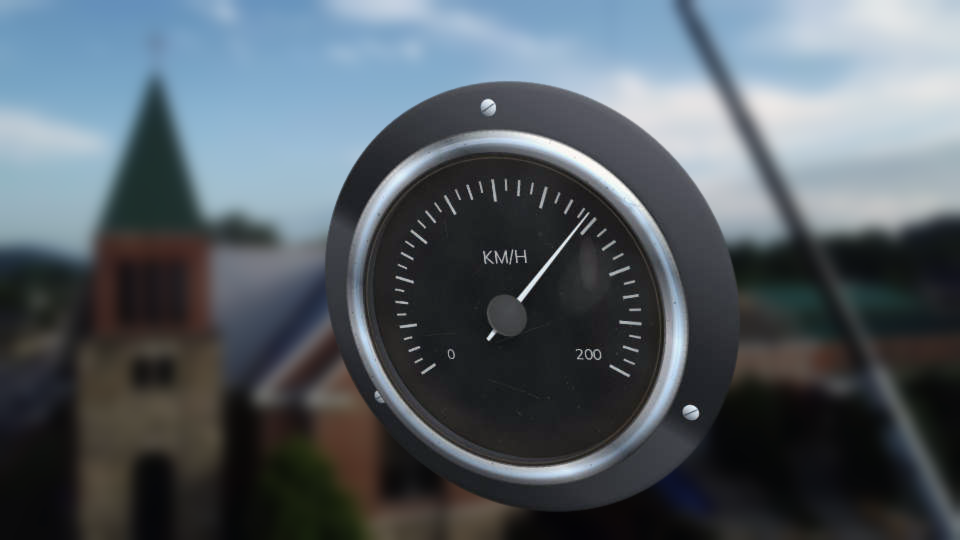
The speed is 137.5
